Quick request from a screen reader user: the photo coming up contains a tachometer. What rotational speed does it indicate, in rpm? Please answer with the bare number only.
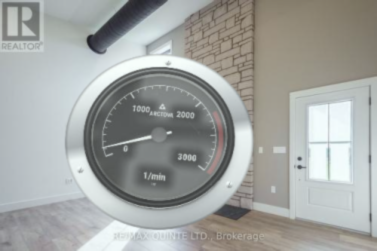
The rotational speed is 100
